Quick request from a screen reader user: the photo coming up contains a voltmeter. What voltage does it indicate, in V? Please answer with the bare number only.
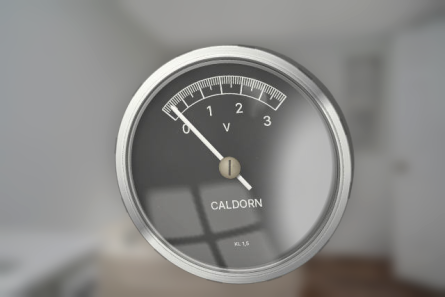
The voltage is 0.25
